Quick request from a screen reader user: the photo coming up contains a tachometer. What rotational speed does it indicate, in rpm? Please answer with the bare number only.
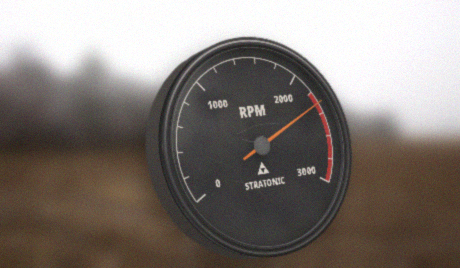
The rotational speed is 2300
